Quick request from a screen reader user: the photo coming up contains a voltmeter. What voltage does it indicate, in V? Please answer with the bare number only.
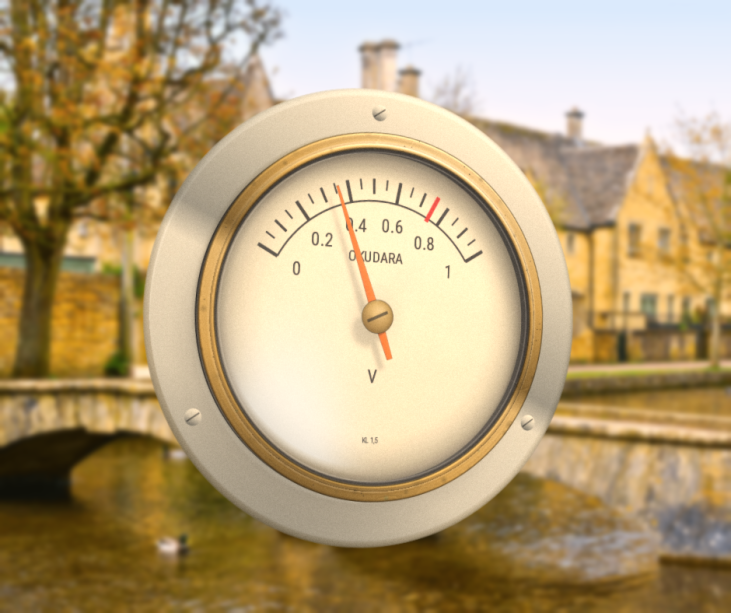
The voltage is 0.35
